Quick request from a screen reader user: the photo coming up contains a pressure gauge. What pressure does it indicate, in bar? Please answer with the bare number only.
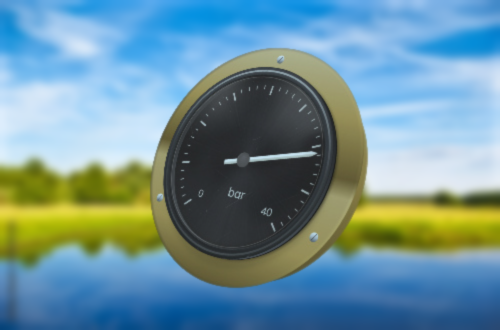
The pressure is 31
